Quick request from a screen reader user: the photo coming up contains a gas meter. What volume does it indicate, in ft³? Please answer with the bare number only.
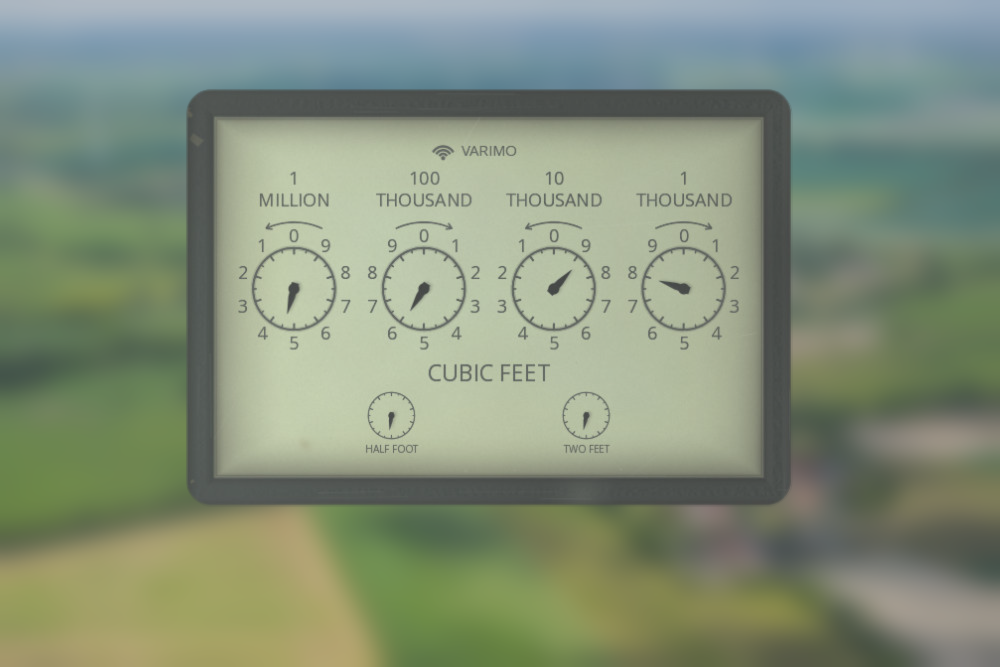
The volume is 458800
